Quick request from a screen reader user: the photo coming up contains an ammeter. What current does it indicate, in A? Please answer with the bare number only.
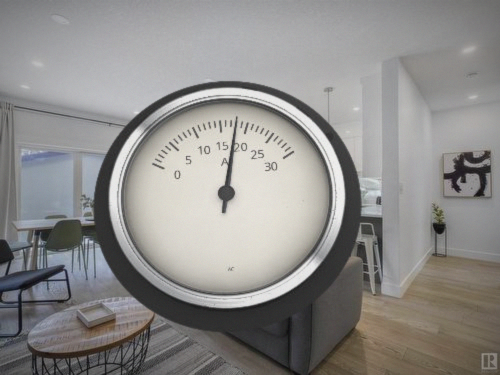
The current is 18
